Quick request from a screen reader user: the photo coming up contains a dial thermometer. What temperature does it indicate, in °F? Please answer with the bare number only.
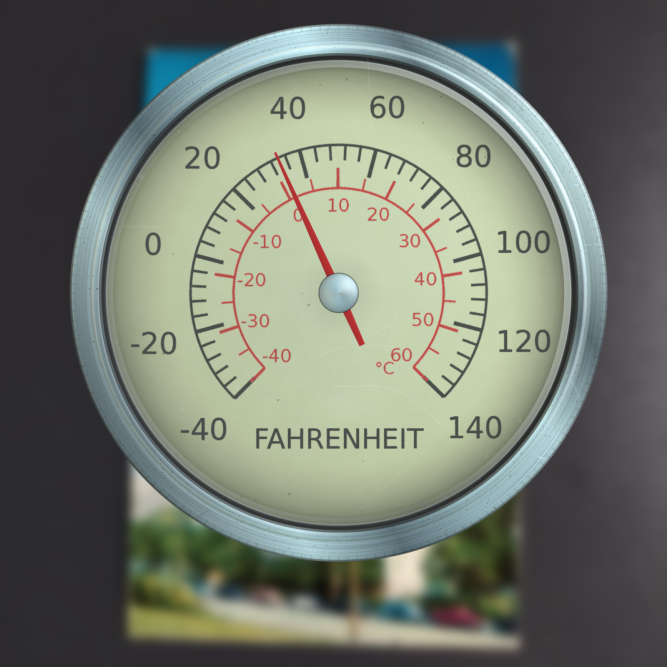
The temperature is 34
